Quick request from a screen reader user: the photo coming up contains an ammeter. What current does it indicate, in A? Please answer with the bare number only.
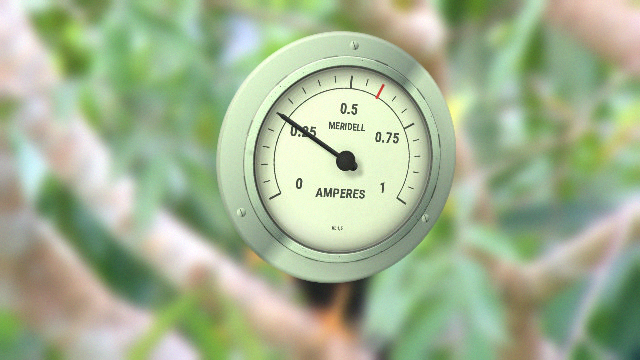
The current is 0.25
